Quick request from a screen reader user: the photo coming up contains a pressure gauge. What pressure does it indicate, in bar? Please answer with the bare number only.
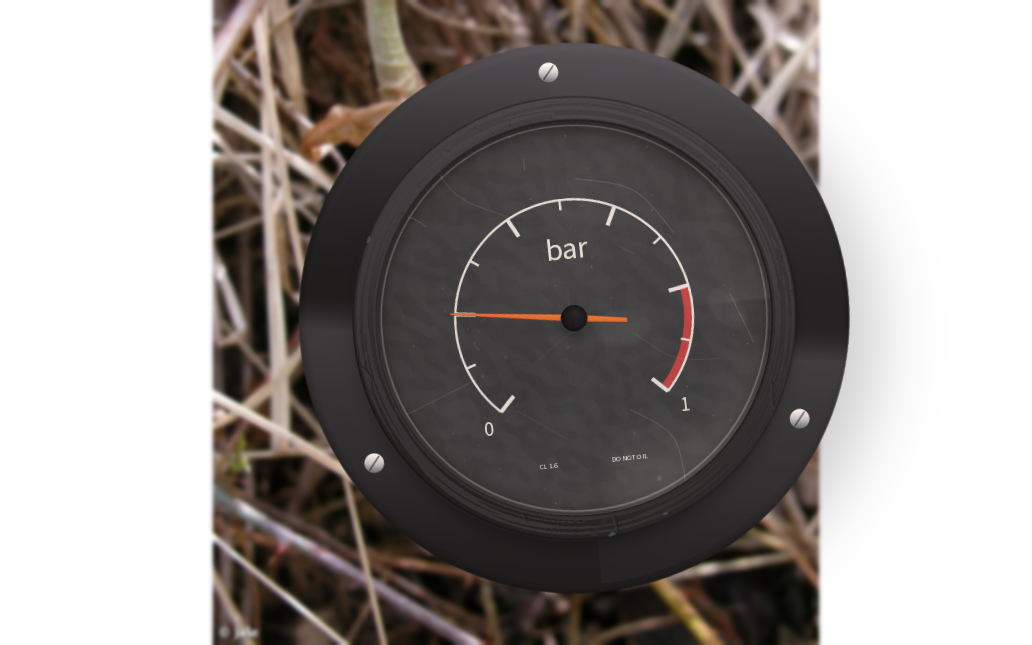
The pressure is 0.2
